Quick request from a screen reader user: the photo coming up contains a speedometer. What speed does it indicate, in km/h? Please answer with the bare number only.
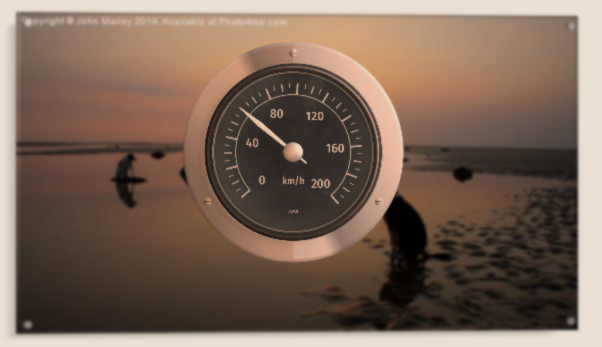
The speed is 60
